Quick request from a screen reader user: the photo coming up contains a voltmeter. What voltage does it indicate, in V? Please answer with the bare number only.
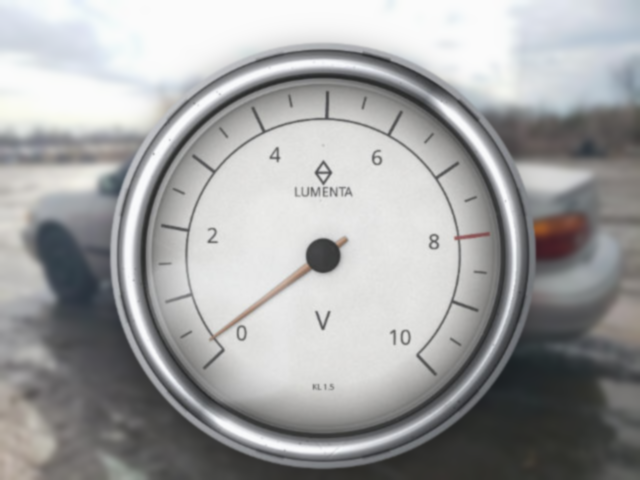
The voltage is 0.25
